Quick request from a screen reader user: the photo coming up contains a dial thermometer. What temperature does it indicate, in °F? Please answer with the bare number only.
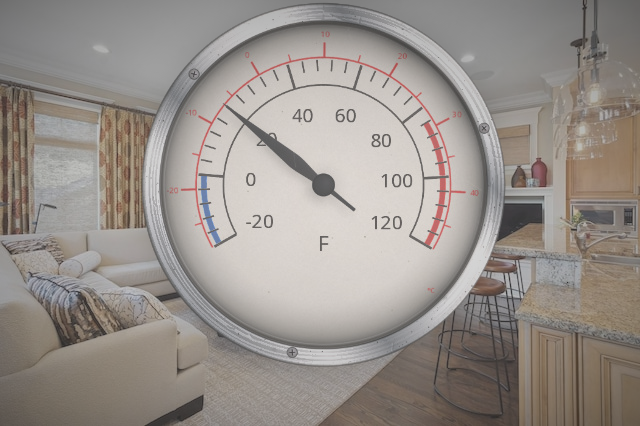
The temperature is 20
